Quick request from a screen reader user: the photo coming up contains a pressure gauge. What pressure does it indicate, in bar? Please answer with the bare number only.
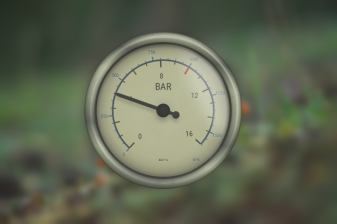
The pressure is 4
